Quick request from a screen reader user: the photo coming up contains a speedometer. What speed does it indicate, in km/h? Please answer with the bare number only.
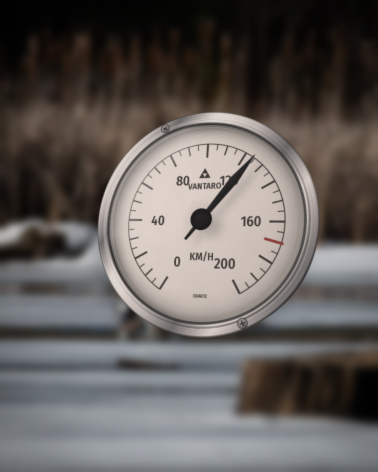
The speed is 125
